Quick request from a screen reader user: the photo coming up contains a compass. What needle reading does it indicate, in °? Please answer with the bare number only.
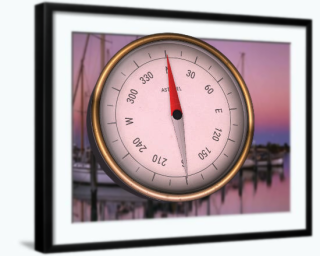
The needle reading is 0
